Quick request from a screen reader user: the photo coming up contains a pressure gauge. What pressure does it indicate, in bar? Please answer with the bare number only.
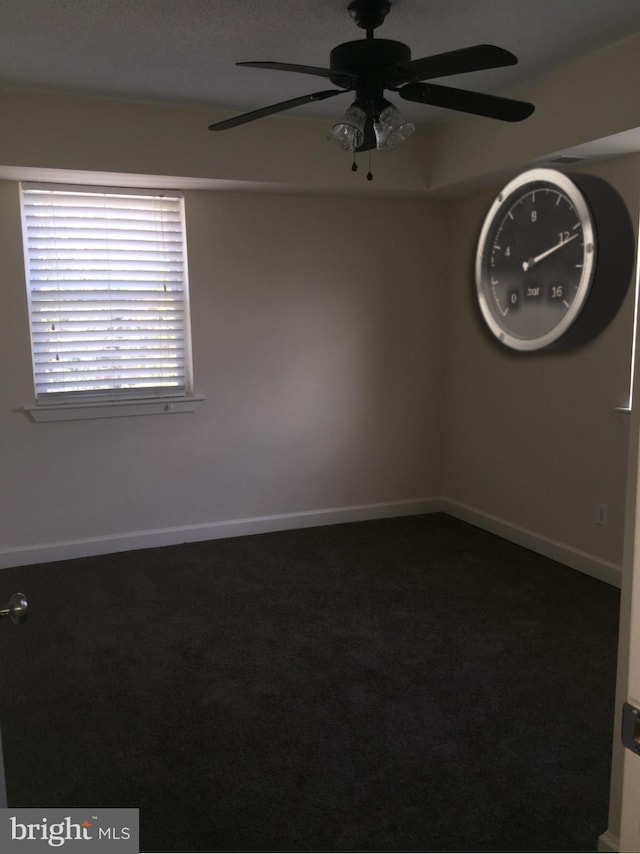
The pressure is 12.5
